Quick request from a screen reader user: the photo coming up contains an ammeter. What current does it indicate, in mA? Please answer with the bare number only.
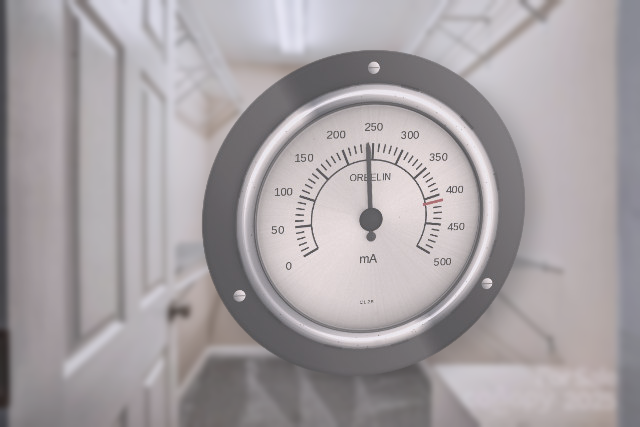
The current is 240
